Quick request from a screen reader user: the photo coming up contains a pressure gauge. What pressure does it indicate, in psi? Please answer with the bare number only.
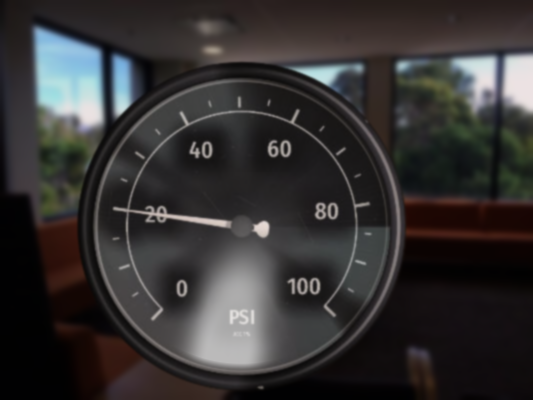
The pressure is 20
